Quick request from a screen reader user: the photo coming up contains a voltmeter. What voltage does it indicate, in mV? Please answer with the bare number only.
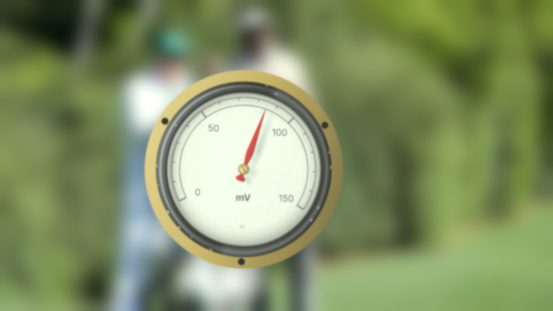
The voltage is 85
